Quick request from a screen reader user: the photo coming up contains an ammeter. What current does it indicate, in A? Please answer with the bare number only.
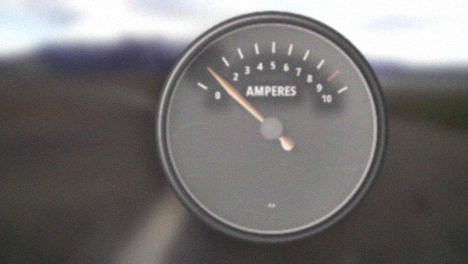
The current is 1
